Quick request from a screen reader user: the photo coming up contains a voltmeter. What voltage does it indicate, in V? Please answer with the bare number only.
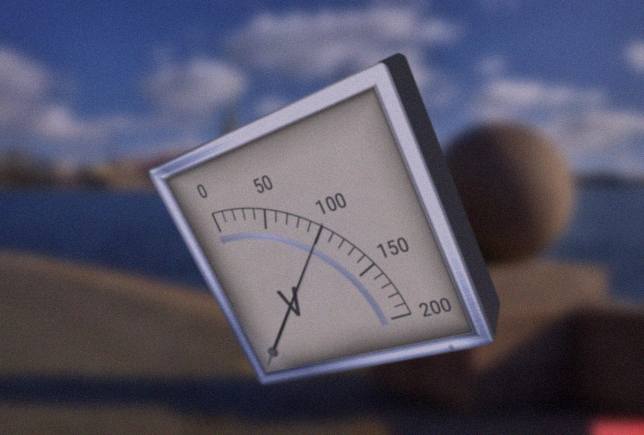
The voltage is 100
